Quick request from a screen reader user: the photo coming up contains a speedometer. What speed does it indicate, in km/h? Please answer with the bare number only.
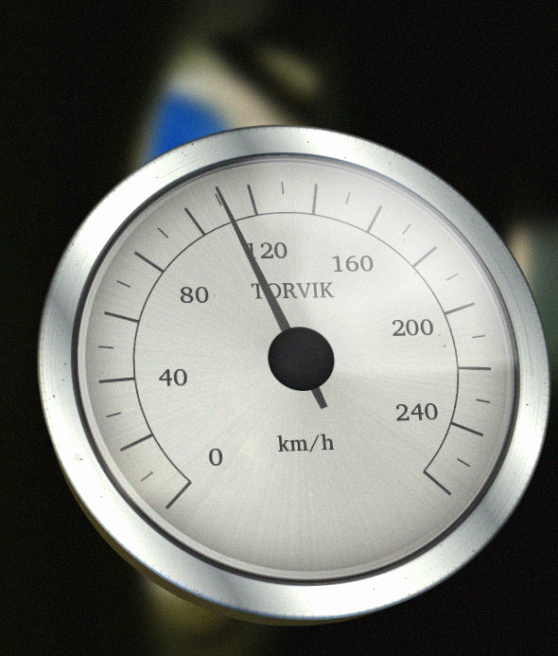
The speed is 110
